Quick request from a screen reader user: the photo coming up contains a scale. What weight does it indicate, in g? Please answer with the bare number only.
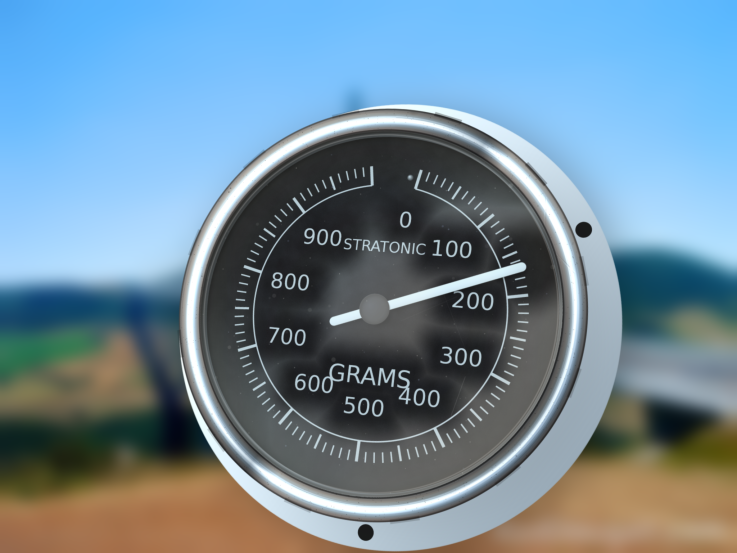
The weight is 170
